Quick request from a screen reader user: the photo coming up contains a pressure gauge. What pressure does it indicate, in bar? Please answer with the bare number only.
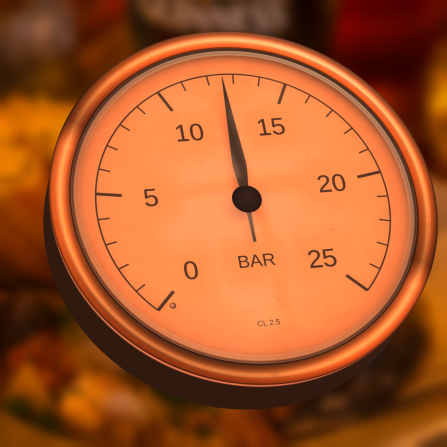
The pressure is 12.5
